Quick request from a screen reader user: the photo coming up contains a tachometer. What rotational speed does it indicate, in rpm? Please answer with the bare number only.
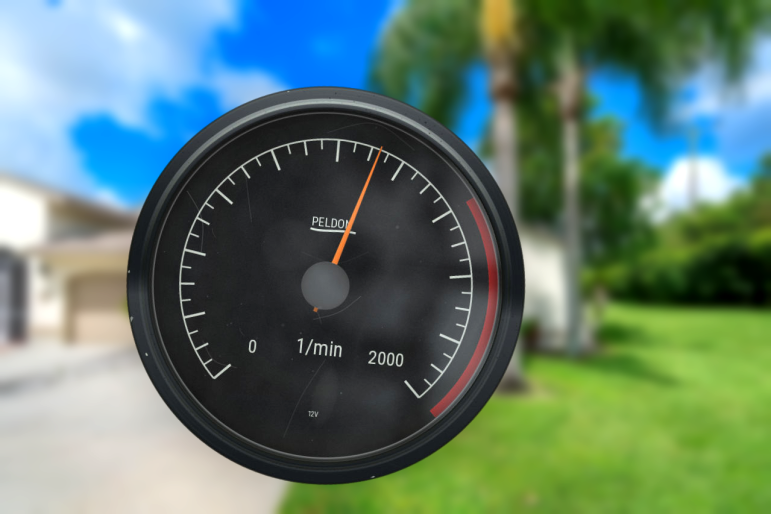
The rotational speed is 1125
